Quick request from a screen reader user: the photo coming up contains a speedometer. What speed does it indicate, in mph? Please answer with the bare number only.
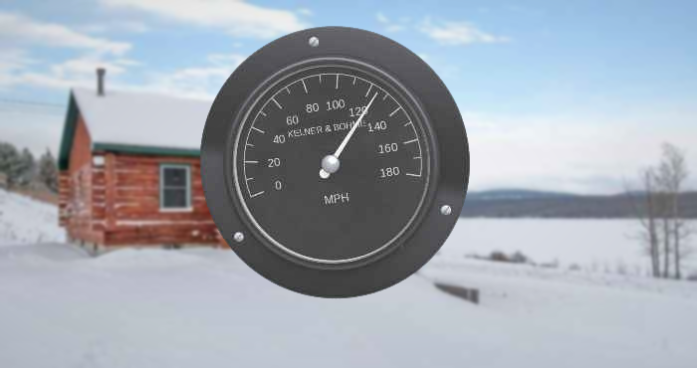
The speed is 125
